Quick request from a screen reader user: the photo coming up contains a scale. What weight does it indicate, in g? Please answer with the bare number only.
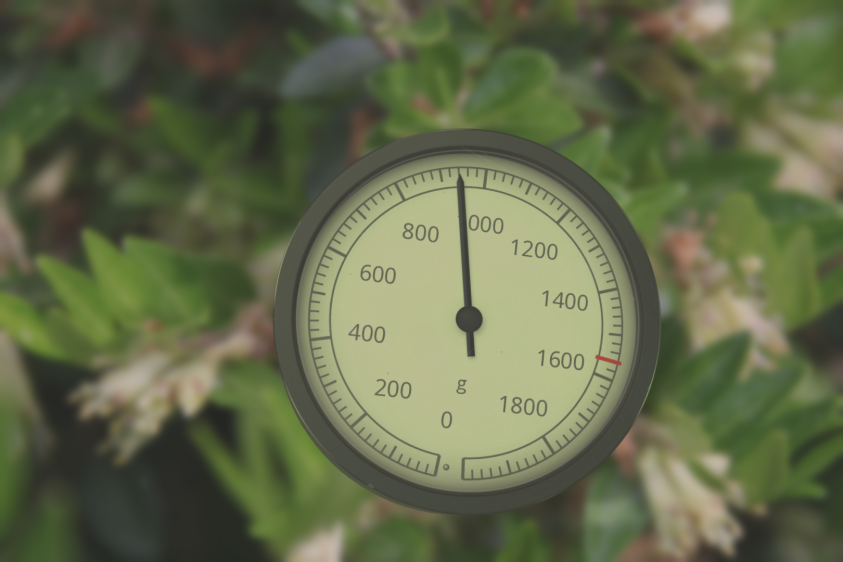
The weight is 940
